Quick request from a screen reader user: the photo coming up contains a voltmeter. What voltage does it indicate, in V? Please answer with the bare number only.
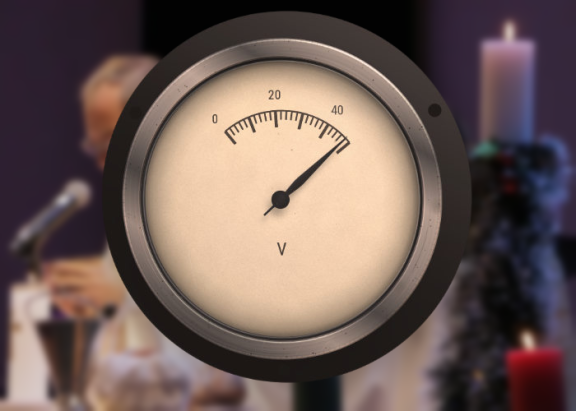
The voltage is 48
